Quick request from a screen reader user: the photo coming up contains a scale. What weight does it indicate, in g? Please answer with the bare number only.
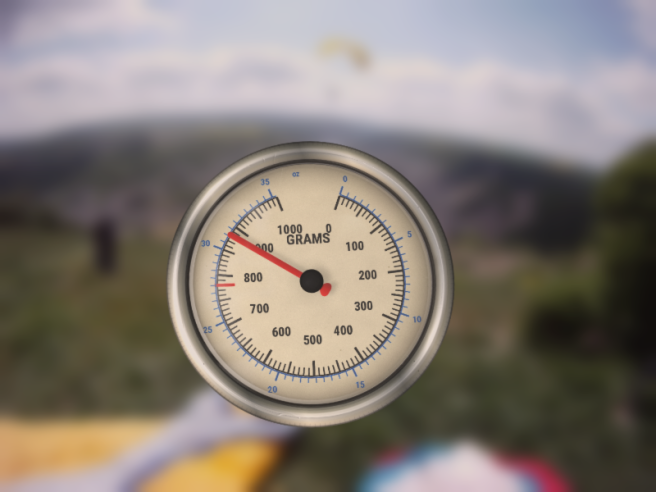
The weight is 880
